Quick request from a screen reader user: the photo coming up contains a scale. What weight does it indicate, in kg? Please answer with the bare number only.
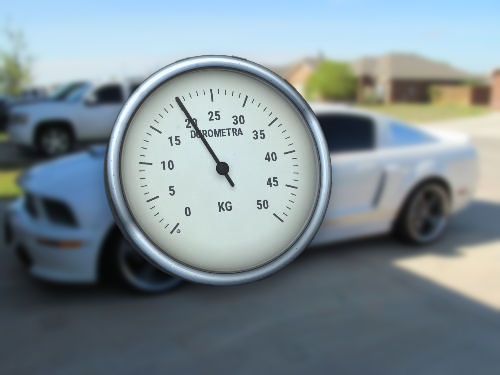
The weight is 20
